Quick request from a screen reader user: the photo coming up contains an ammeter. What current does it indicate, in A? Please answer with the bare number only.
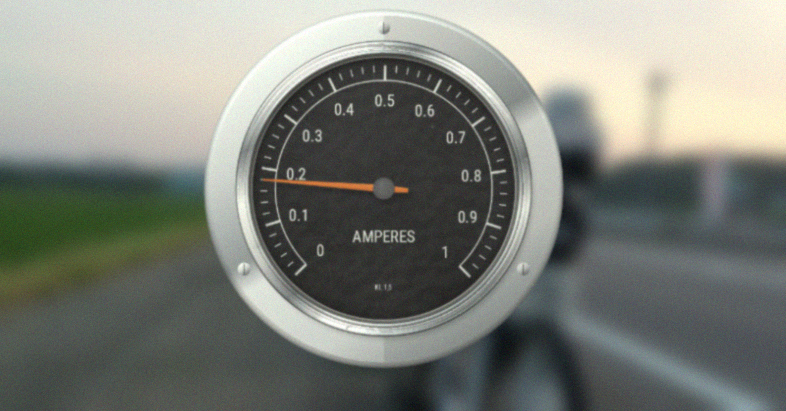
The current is 0.18
